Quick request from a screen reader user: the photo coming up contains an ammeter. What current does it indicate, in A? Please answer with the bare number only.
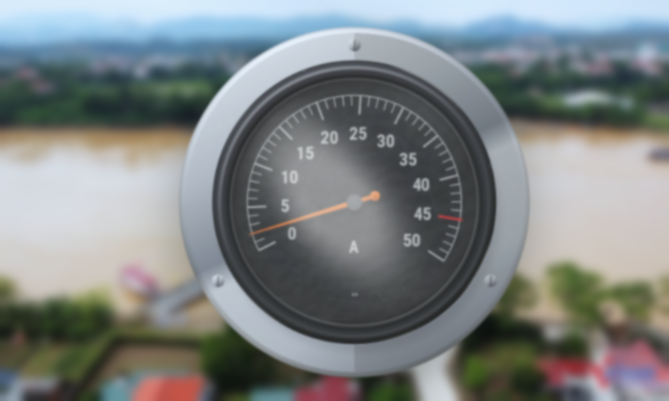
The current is 2
